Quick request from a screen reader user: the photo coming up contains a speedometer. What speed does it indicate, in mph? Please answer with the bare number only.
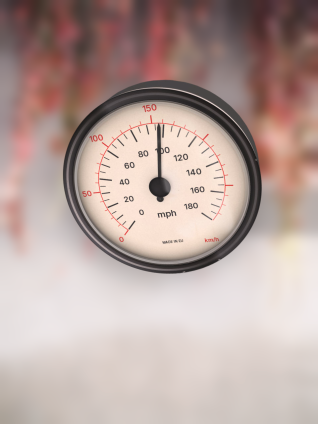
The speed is 97.5
